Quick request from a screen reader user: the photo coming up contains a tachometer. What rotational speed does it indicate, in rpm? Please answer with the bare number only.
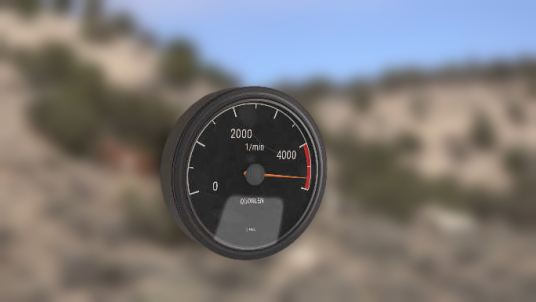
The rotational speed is 4750
